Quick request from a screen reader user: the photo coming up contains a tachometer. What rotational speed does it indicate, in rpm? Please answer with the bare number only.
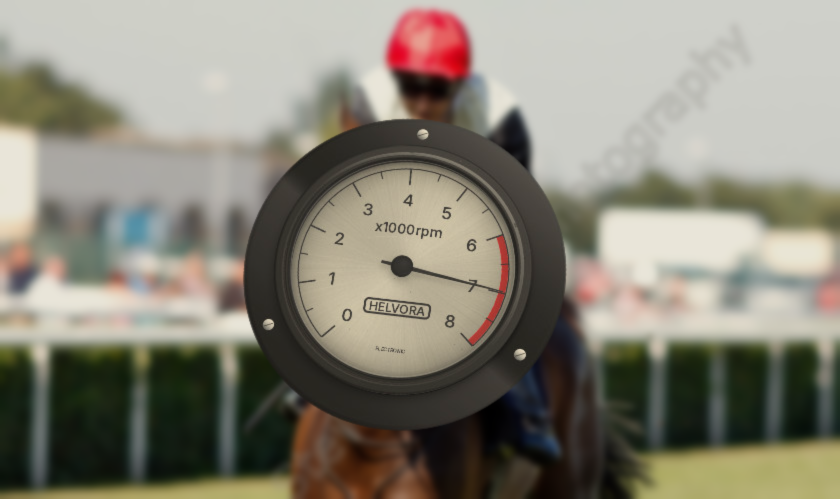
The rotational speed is 7000
